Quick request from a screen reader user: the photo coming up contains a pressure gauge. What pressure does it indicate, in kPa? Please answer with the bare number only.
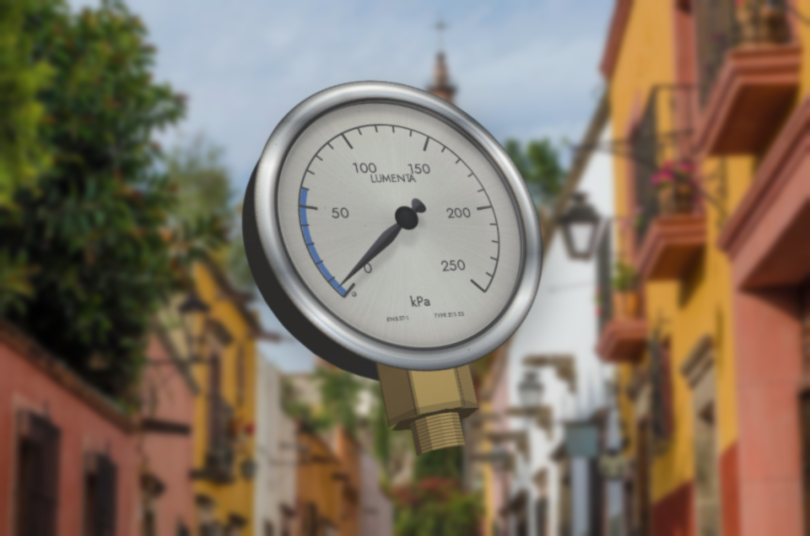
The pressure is 5
